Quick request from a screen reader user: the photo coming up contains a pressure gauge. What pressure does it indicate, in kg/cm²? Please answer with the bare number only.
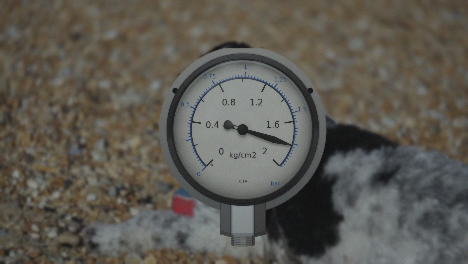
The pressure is 1.8
